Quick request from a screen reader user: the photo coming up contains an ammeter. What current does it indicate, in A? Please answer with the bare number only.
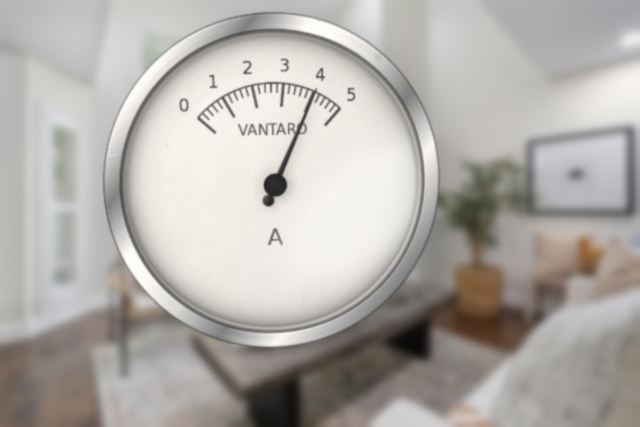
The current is 4
